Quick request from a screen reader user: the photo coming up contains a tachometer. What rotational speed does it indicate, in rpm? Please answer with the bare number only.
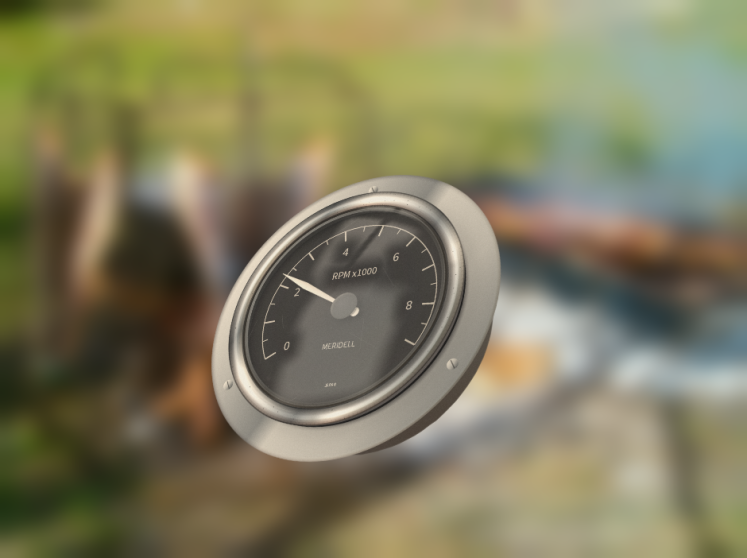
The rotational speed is 2250
